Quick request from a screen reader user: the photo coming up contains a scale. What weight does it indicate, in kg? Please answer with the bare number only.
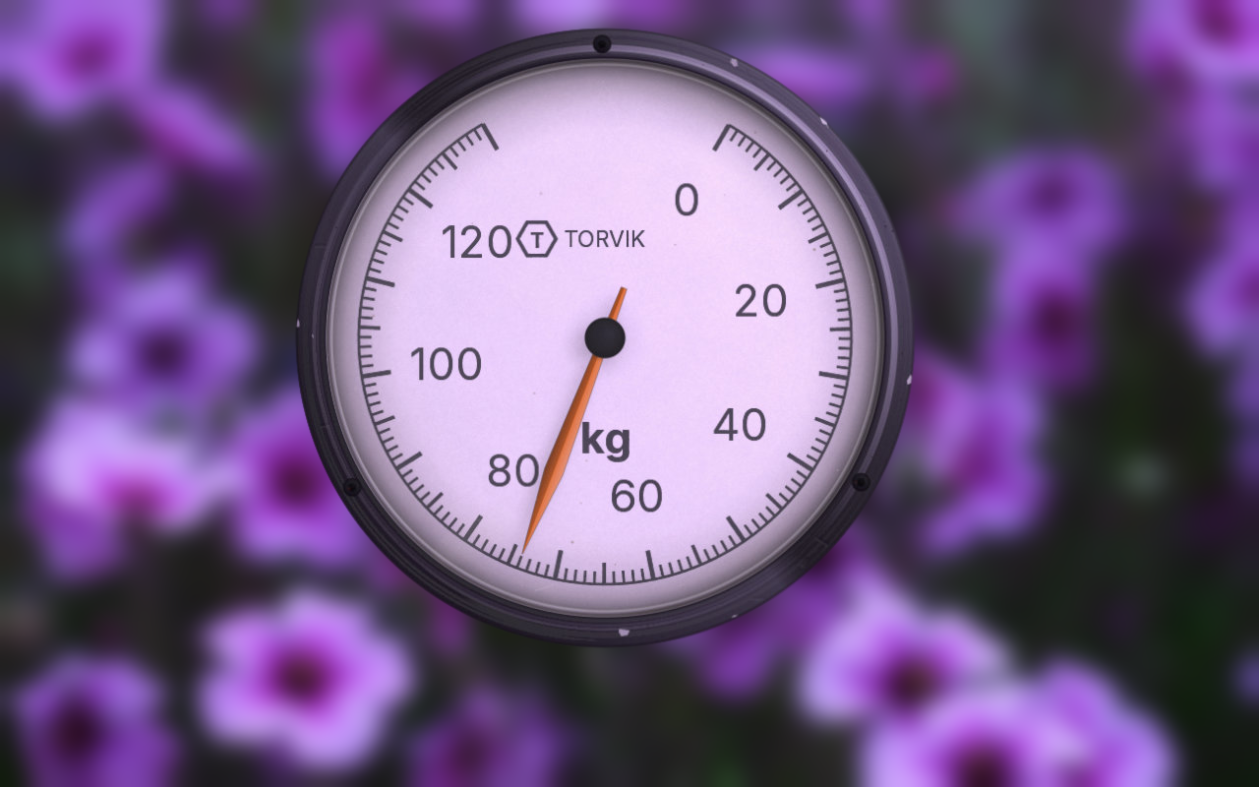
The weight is 74
